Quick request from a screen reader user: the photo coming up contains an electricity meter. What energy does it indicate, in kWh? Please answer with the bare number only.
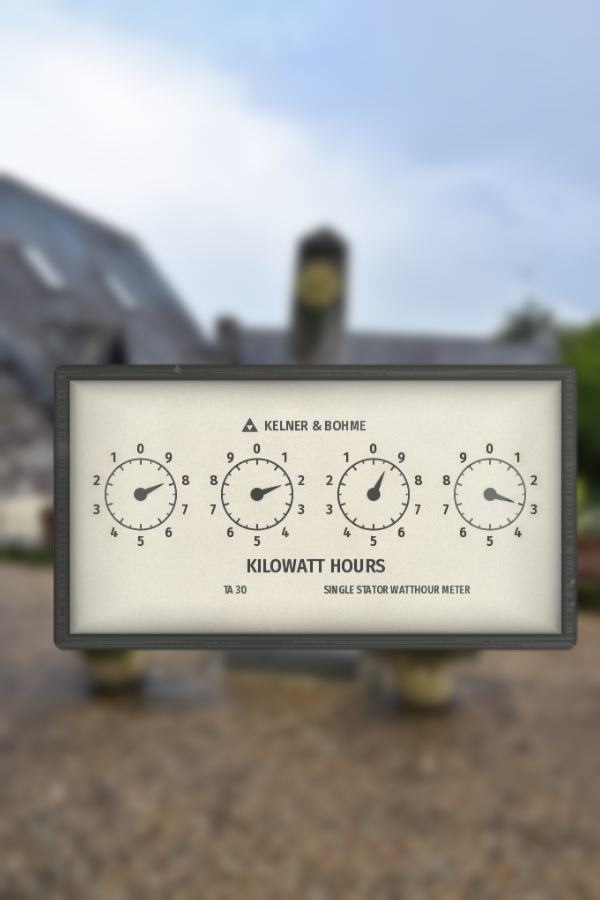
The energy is 8193
